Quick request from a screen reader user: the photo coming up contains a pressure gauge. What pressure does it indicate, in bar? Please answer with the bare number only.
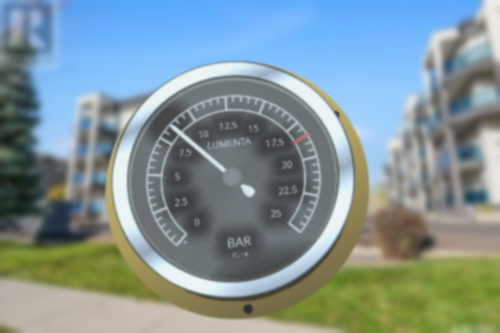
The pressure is 8.5
